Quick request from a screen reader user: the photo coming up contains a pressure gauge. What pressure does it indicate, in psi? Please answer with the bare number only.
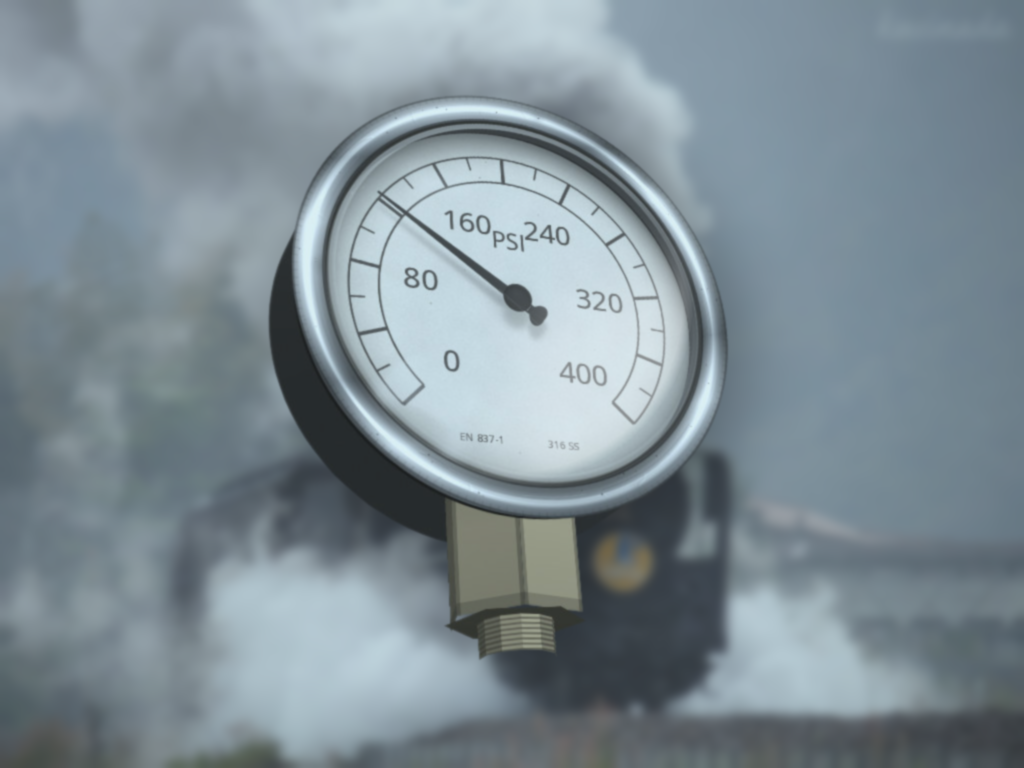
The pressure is 120
